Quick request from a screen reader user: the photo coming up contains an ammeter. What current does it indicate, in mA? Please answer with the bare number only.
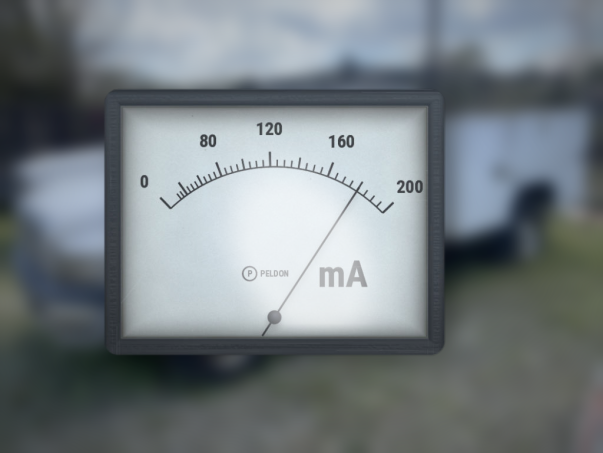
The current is 180
